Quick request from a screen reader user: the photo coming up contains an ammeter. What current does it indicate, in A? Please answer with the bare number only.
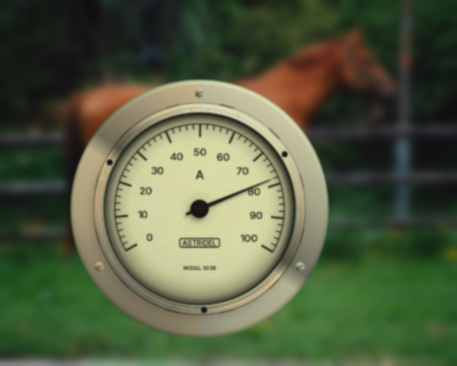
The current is 78
